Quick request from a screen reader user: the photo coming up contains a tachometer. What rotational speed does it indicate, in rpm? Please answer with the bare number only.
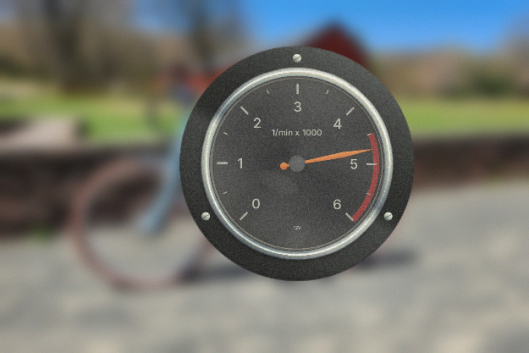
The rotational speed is 4750
